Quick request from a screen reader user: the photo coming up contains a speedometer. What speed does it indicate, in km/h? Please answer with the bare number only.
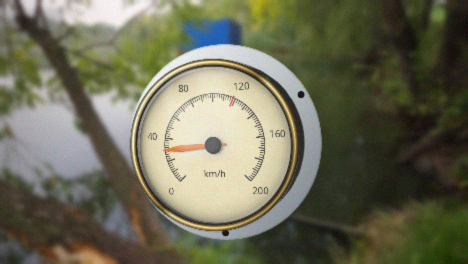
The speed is 30
